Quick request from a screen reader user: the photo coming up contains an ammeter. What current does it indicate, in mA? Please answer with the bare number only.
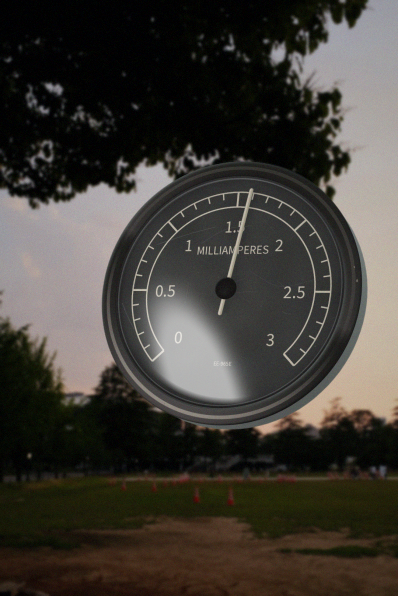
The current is 1.6
